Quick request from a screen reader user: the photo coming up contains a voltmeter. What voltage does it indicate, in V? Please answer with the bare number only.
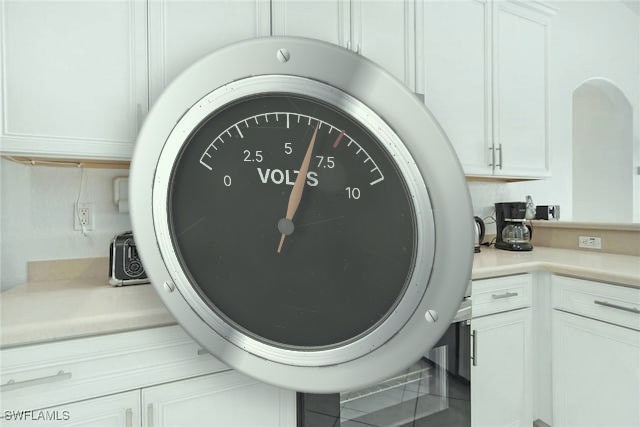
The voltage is 6.5
